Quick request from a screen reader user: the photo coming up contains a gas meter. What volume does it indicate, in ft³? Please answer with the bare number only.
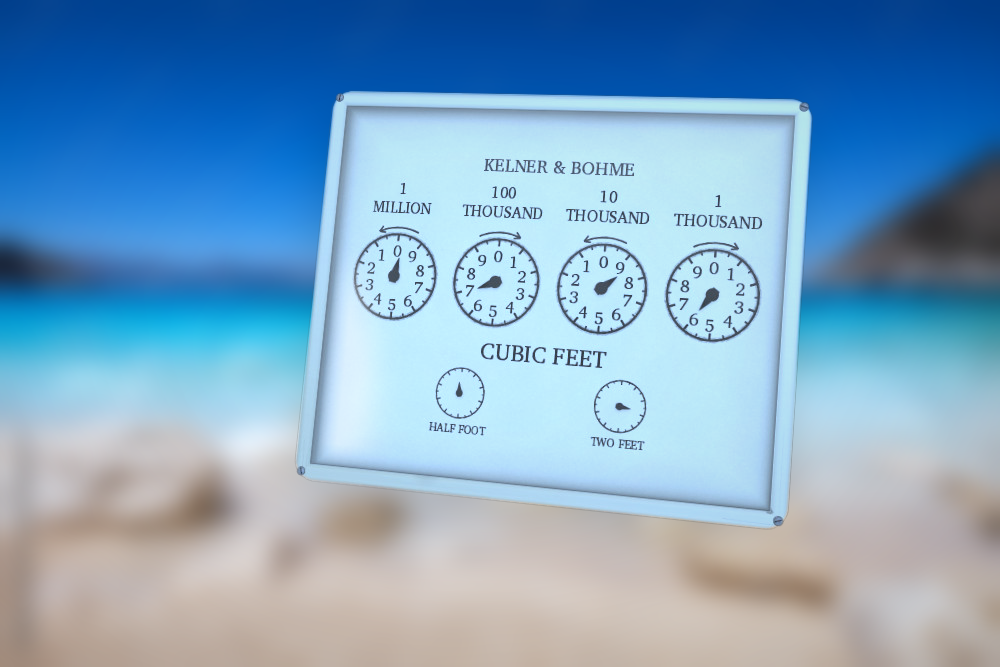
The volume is 968600
